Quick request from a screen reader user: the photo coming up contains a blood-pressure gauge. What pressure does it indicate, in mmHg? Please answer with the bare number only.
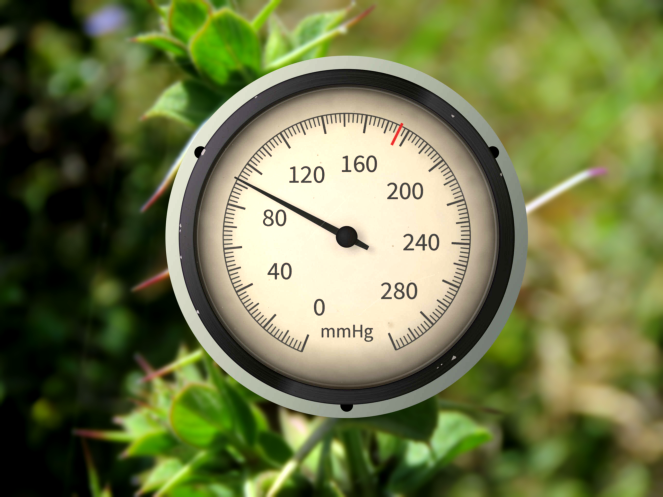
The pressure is 92
